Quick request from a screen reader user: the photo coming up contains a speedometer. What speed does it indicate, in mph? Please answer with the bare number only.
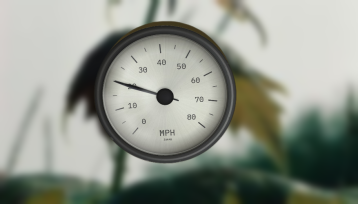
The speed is 20
